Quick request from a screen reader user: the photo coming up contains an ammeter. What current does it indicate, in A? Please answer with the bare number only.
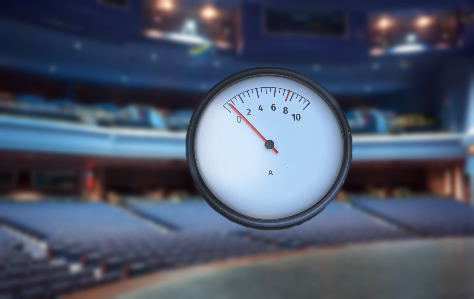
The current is 0.5
